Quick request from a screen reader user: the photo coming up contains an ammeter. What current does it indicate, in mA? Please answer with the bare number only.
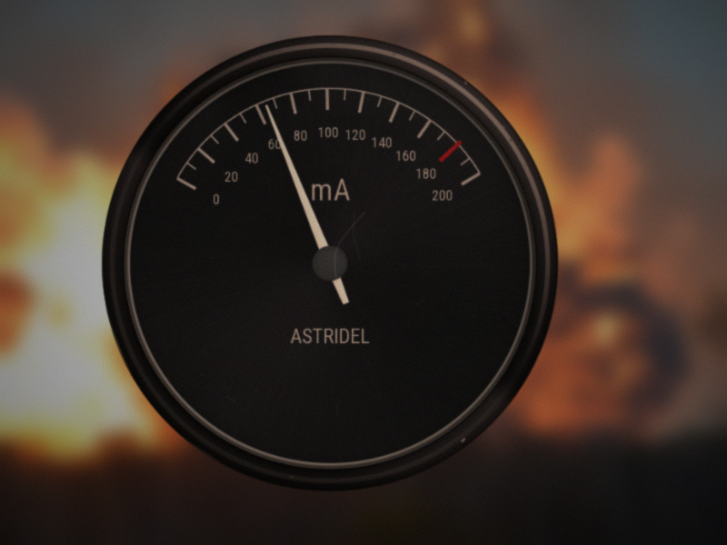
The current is 65
